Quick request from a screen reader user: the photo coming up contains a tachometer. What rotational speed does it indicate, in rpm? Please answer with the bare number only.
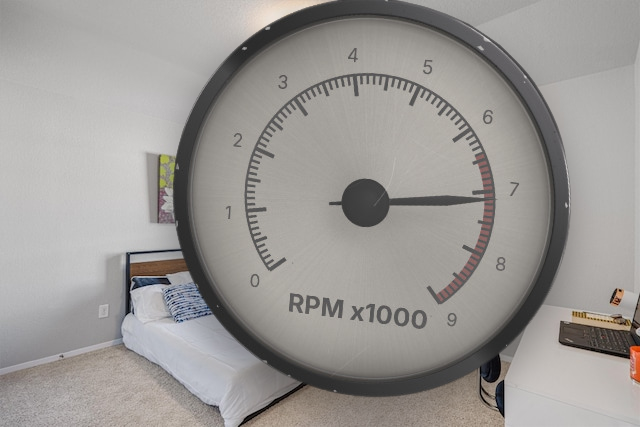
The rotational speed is 7100
